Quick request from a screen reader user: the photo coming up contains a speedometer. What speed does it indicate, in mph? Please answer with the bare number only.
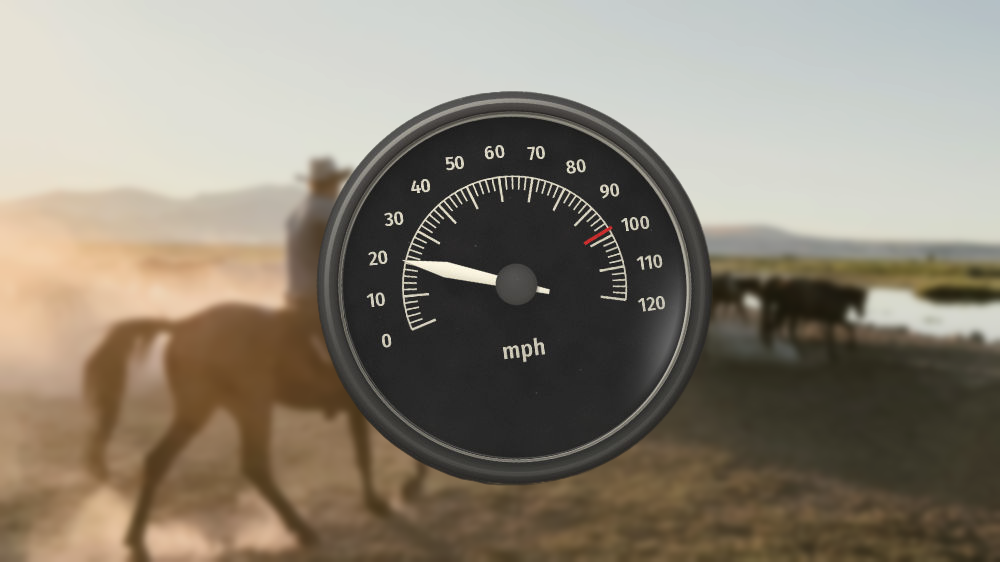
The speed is 20
